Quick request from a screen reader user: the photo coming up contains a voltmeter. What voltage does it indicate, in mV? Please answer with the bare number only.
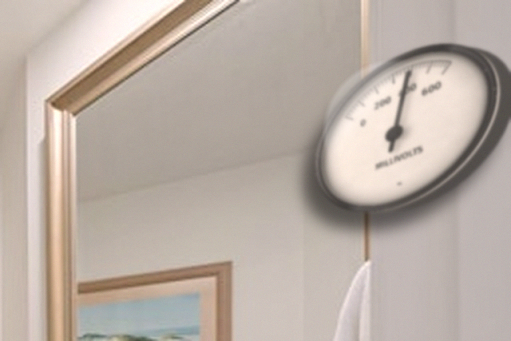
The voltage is 400
